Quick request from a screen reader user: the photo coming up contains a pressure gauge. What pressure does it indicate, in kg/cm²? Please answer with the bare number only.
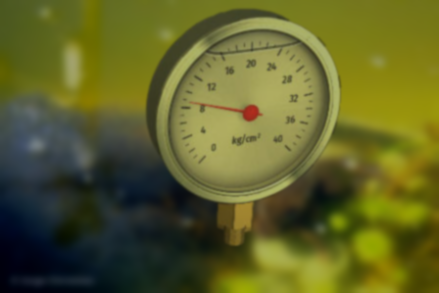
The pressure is 9
